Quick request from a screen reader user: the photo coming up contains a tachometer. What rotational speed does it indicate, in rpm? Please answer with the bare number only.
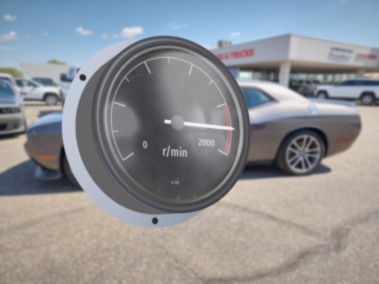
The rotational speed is 1800
